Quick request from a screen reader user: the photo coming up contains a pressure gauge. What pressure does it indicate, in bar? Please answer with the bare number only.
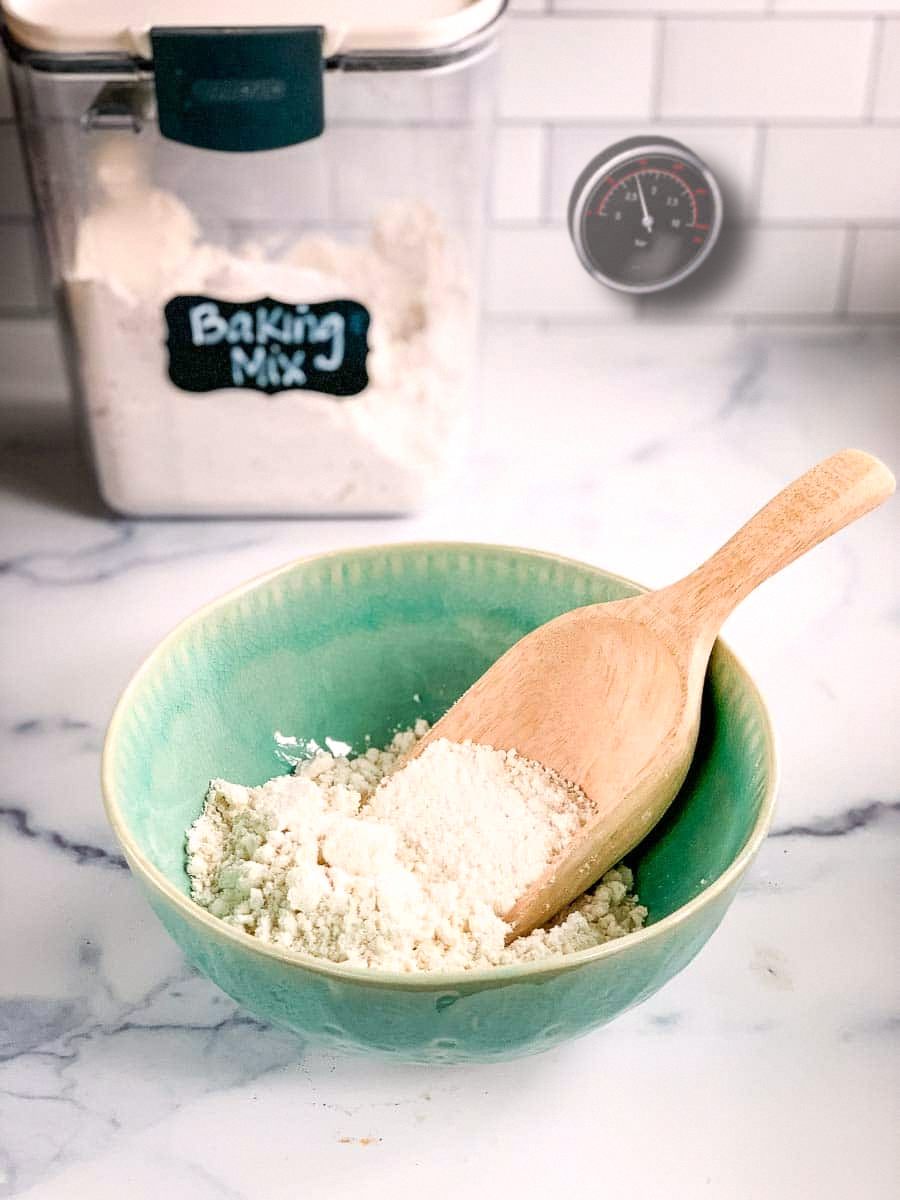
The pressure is 3.5
